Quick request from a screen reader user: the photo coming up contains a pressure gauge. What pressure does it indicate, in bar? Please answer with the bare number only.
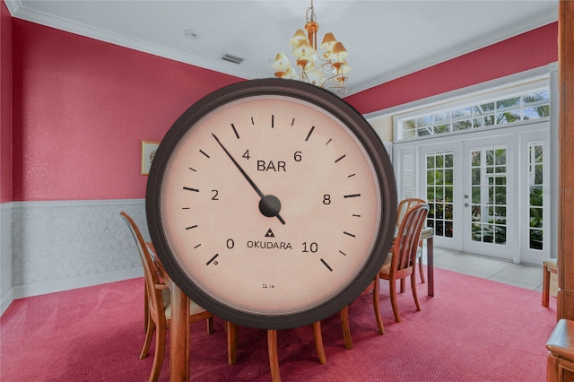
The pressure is 3.5
